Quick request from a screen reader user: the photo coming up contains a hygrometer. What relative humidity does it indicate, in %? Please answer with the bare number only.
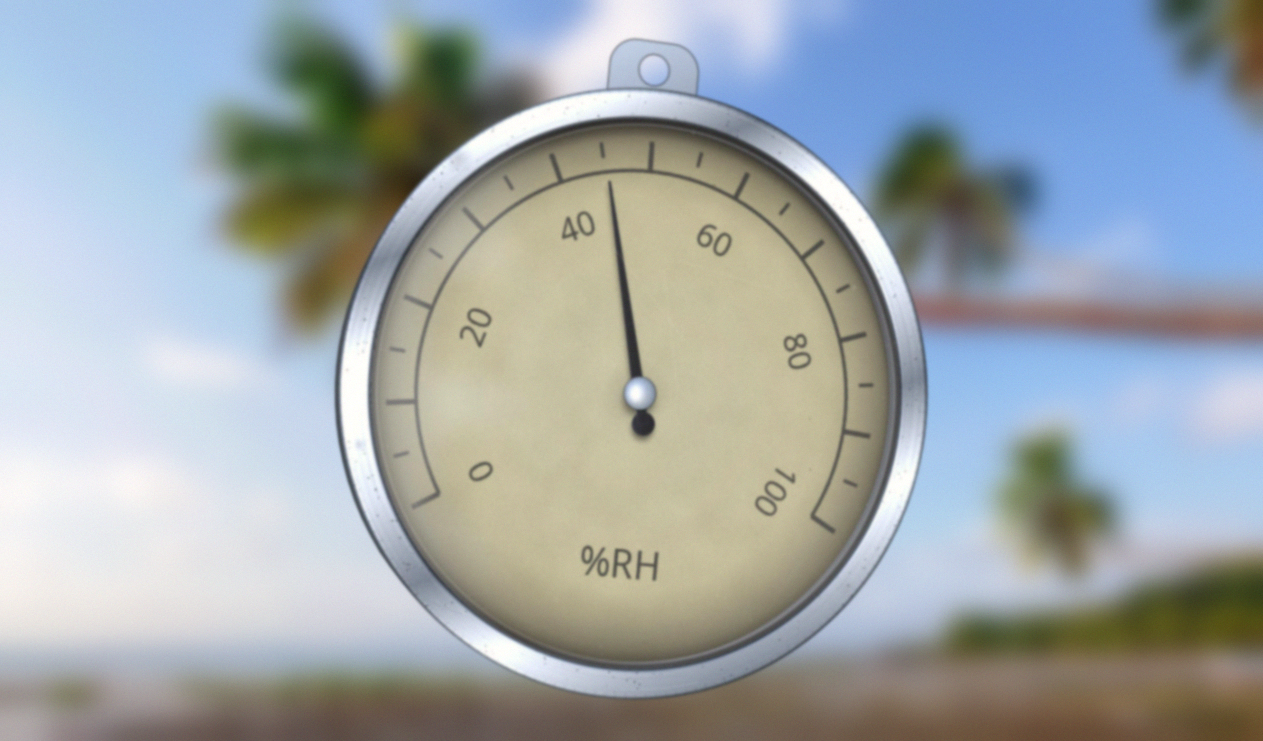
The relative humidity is 45
